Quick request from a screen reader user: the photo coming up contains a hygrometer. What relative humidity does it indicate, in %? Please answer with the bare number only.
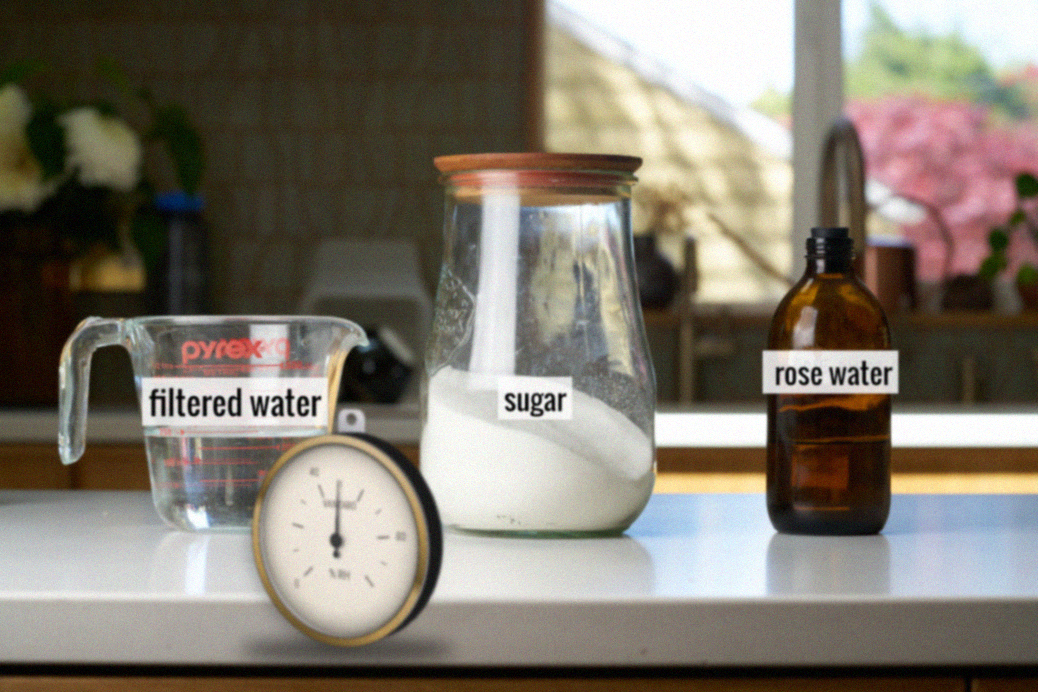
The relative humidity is 50
